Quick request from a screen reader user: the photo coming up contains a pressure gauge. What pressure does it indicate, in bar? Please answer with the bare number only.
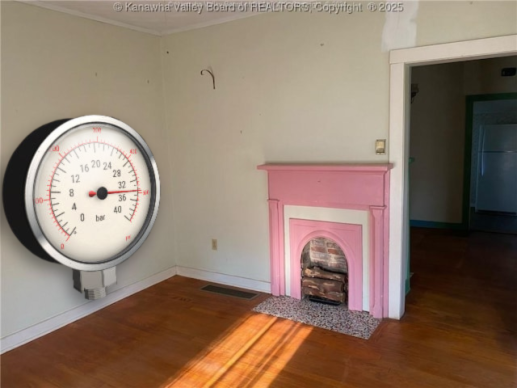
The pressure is 34
